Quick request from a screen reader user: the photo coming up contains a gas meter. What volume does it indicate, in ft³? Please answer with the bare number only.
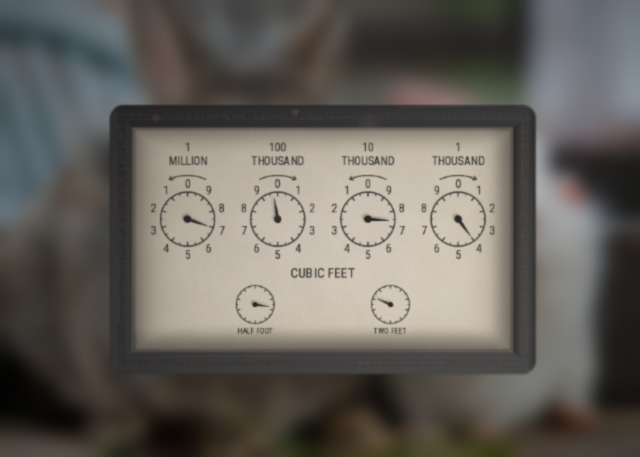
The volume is 697400
